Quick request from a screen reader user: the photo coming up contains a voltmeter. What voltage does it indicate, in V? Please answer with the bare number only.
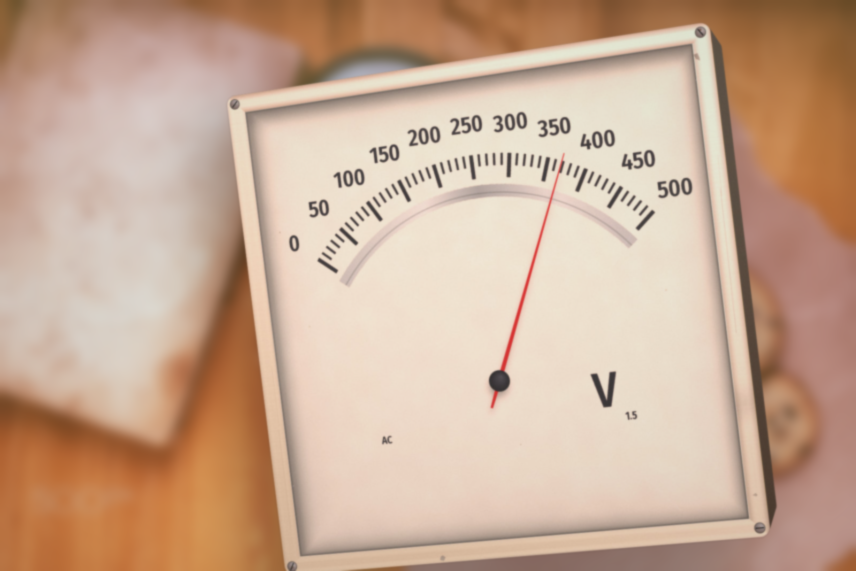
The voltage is 370
